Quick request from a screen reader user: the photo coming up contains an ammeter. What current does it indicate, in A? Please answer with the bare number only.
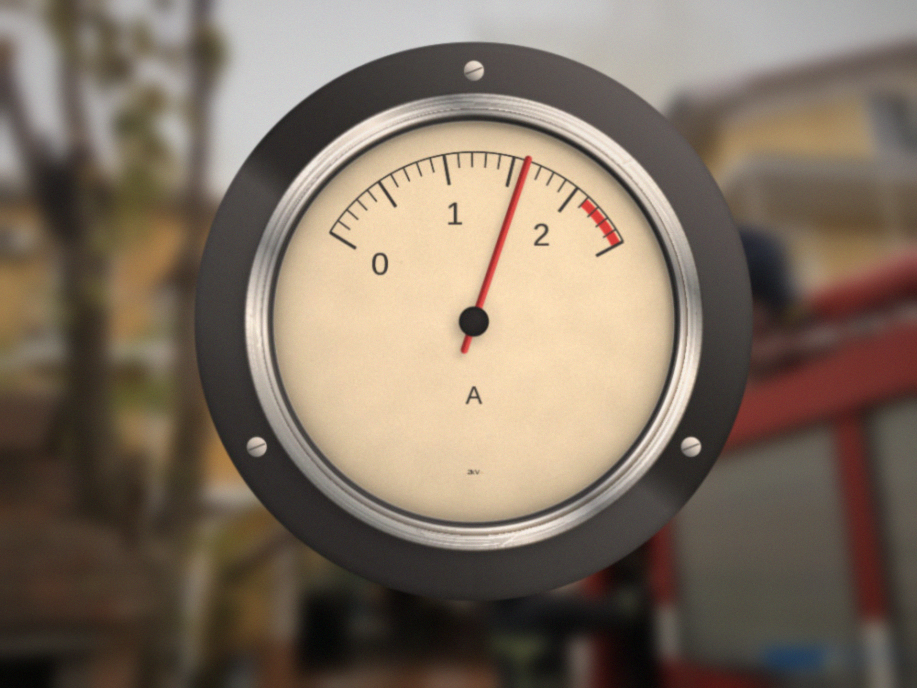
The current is 1.6
